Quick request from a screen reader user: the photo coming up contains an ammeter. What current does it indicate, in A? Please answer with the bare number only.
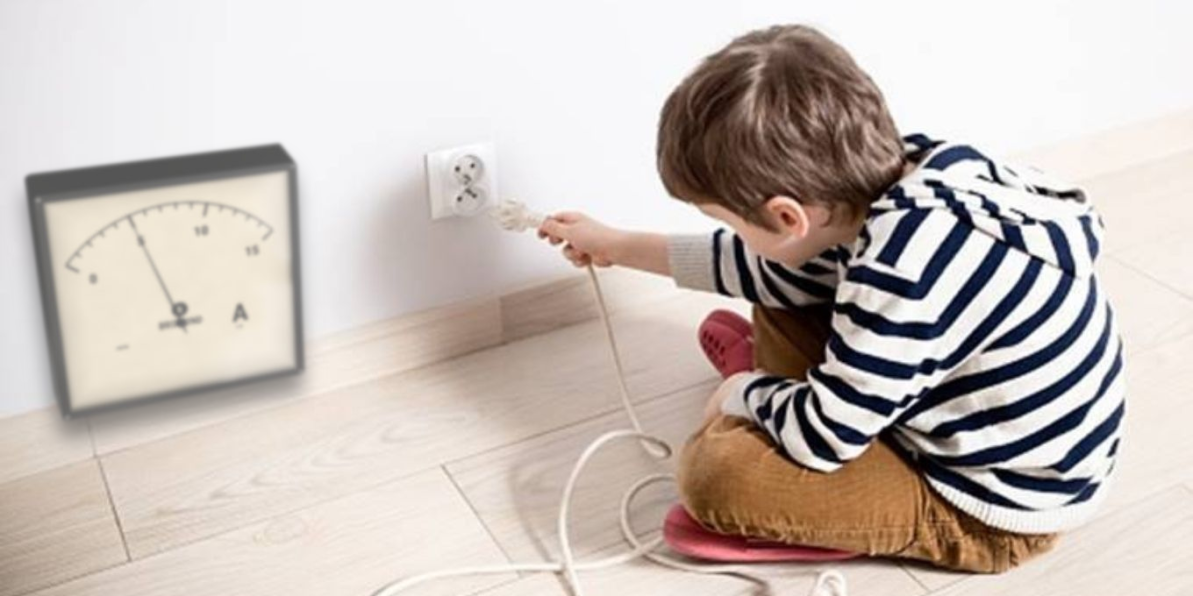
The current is 5
